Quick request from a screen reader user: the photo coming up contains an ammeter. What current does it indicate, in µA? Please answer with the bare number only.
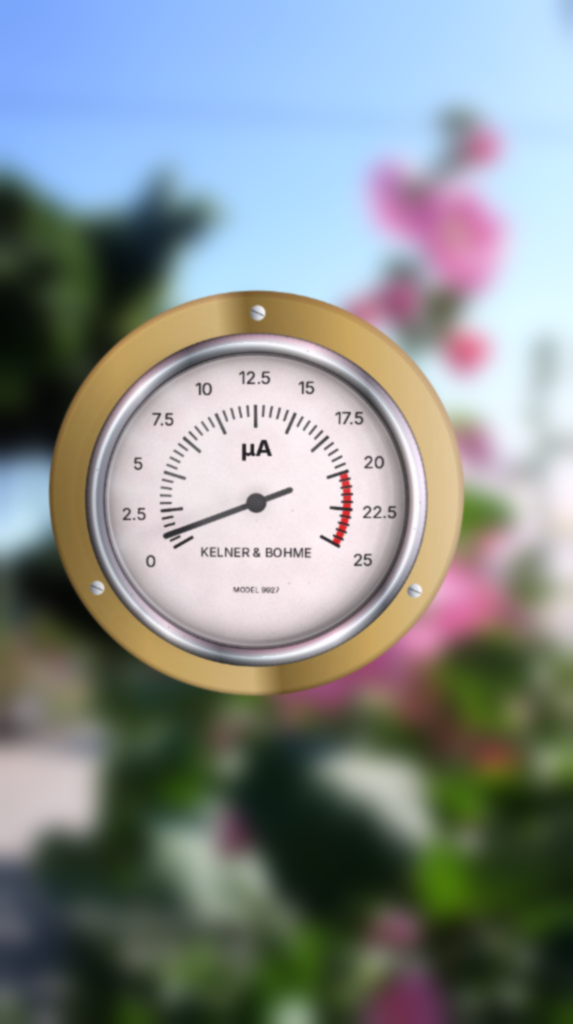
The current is 1
